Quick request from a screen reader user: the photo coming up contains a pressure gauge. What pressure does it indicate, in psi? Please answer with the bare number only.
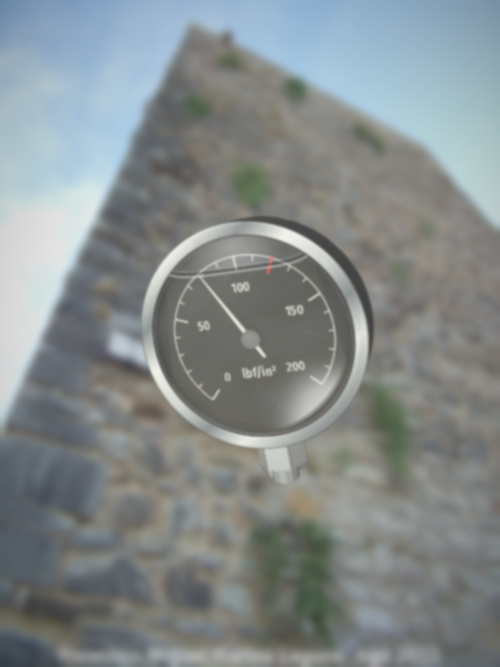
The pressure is 80
